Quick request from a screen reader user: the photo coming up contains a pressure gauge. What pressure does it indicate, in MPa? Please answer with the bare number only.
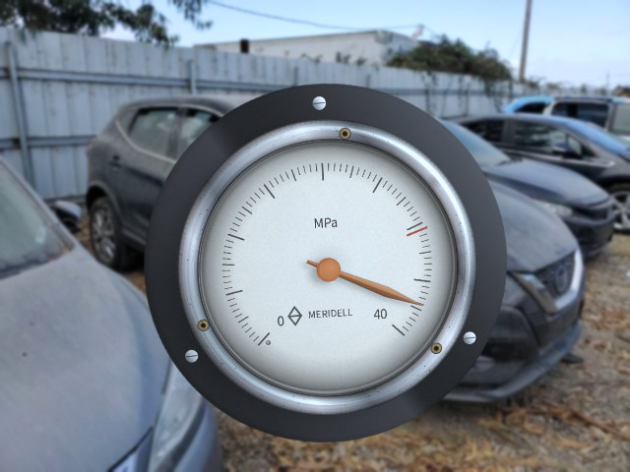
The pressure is 37
